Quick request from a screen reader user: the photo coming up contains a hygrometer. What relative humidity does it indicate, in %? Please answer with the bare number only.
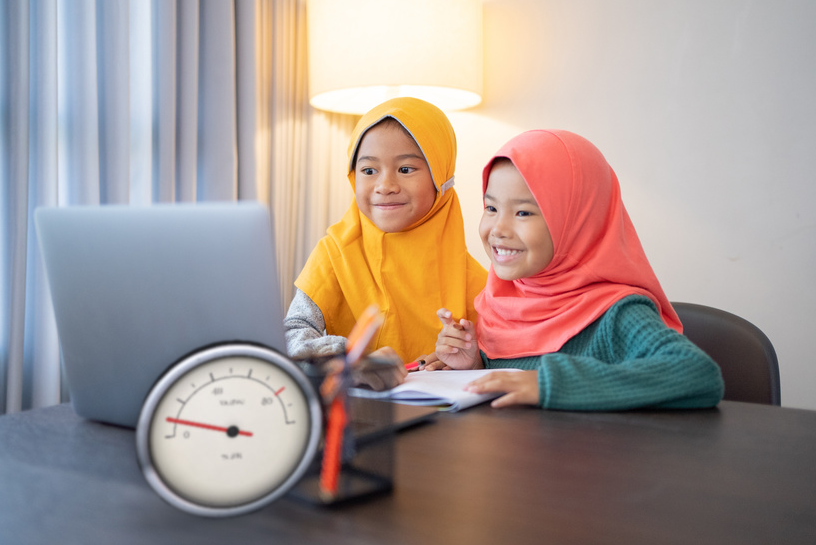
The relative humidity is 10
